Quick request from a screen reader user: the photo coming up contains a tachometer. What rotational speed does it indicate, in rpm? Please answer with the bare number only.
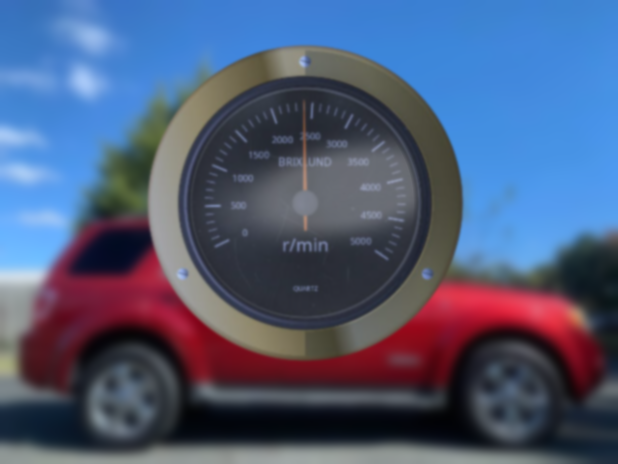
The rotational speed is 2400
